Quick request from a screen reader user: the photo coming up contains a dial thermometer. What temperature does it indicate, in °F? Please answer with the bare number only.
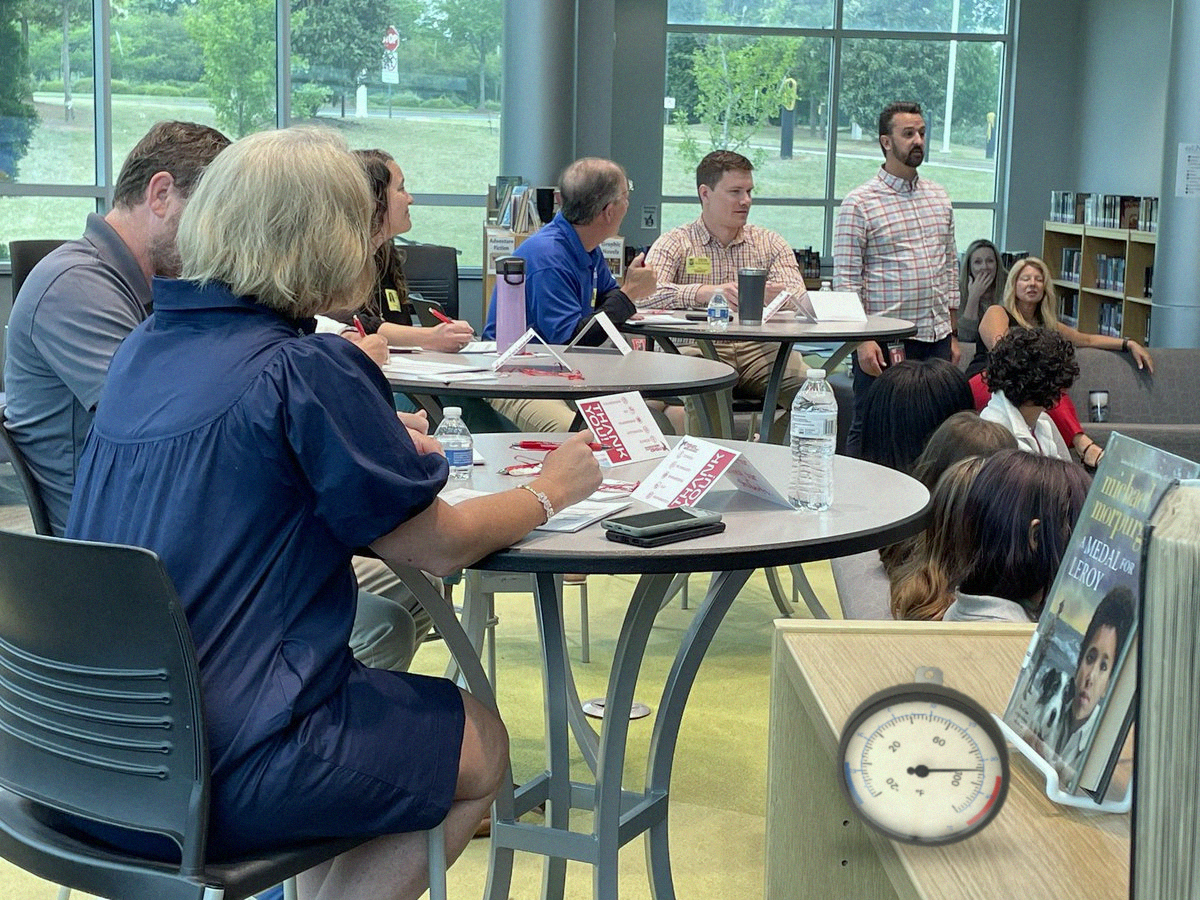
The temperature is 90
